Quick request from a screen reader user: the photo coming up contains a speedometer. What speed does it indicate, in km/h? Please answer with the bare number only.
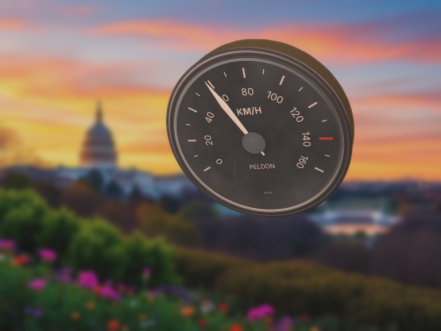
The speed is 60
